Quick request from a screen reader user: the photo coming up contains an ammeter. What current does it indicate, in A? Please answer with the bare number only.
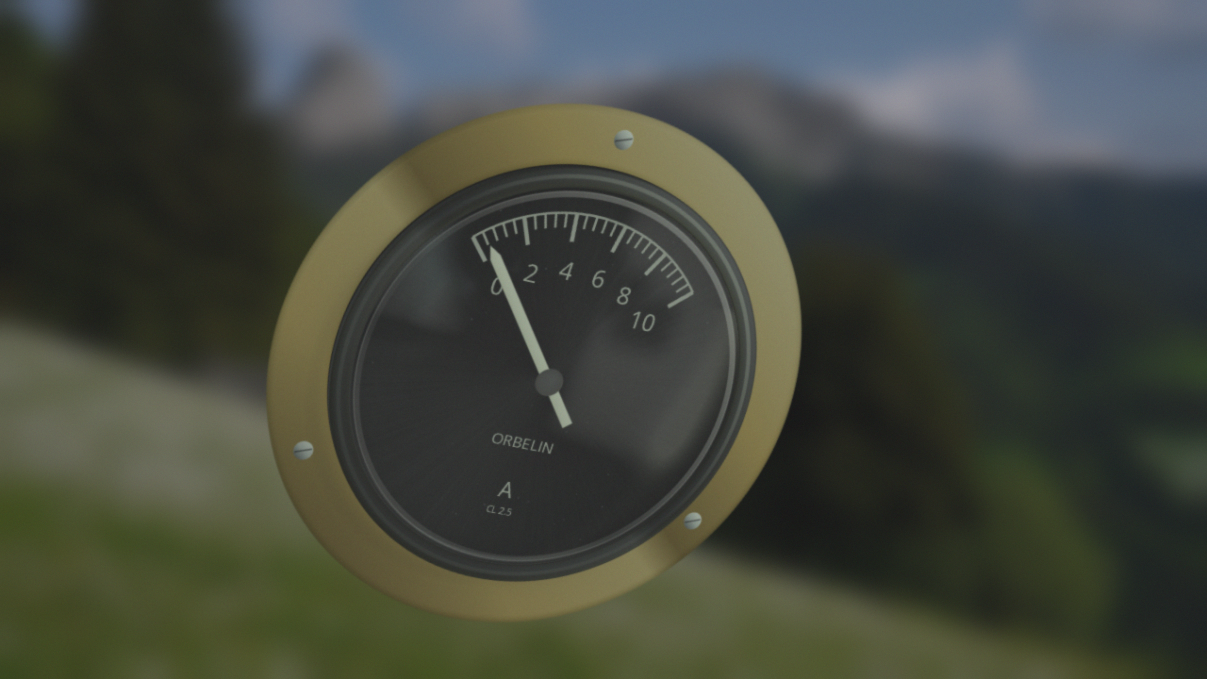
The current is 0.4
